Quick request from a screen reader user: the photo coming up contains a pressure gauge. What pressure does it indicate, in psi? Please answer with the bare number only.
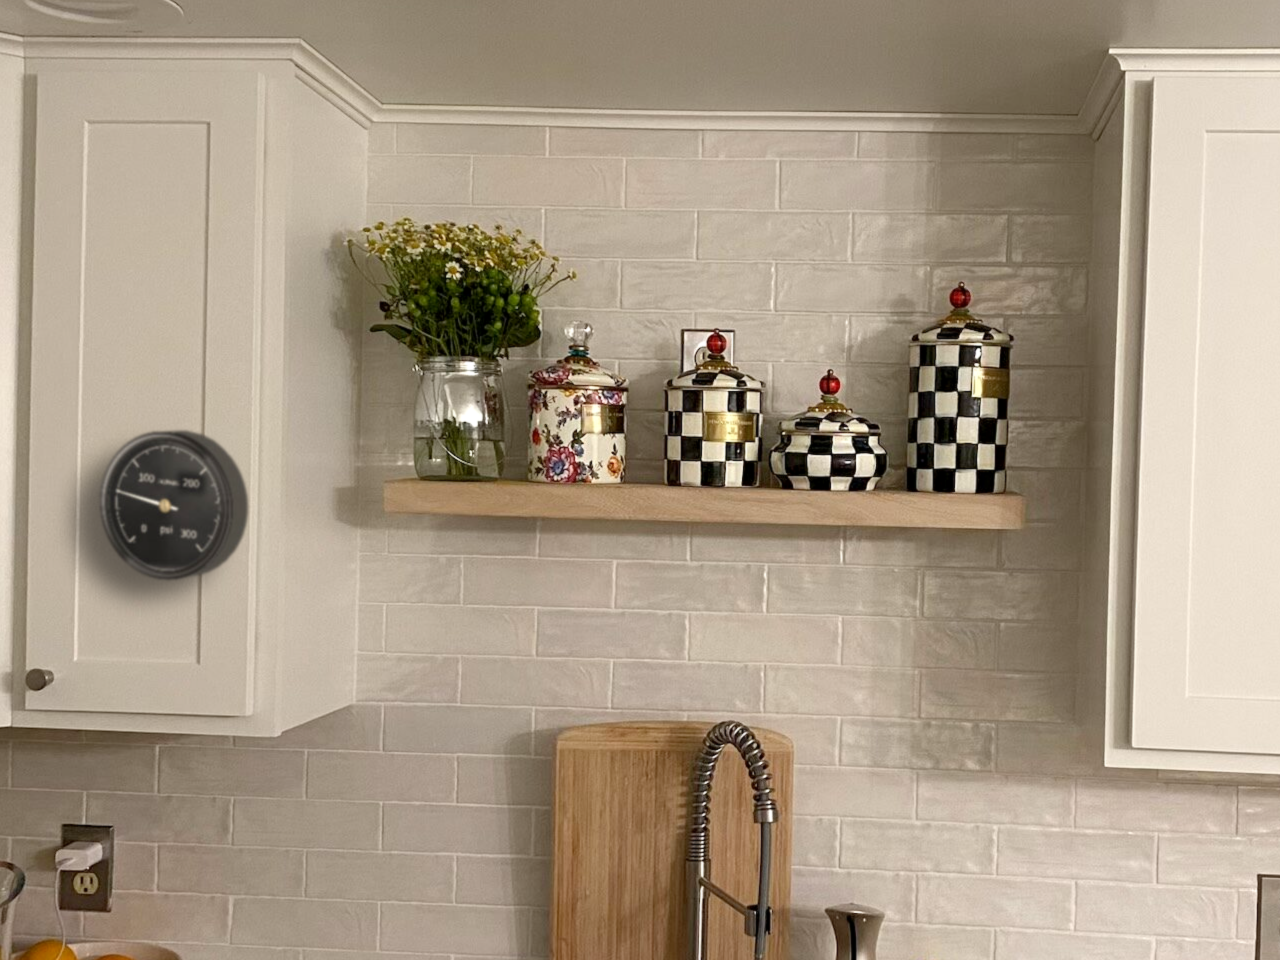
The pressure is 60
